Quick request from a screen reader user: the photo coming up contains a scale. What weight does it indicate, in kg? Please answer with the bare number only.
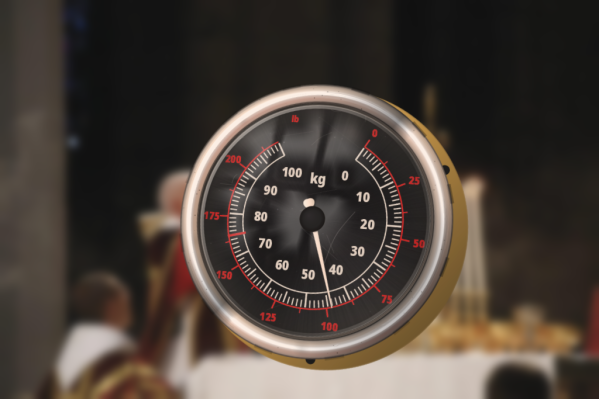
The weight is 44
